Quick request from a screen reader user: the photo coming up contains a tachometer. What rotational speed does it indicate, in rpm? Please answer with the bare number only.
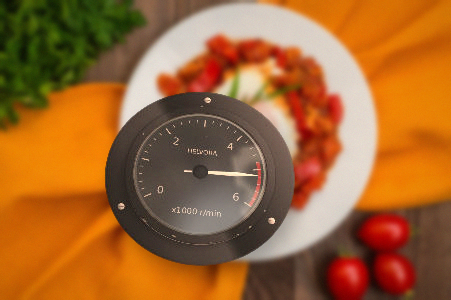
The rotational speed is 5200
